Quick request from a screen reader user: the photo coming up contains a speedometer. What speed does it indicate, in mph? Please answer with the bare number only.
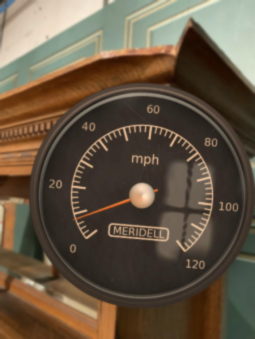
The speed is 8
